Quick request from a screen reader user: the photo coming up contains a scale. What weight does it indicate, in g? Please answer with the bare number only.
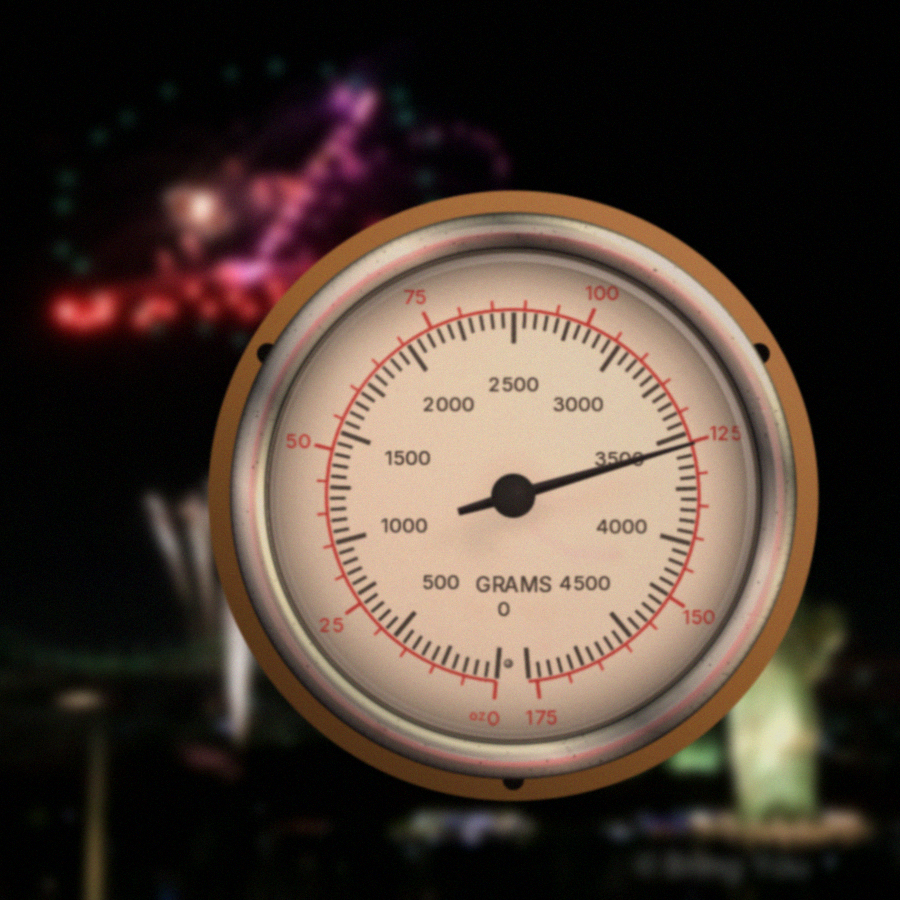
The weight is 3550
